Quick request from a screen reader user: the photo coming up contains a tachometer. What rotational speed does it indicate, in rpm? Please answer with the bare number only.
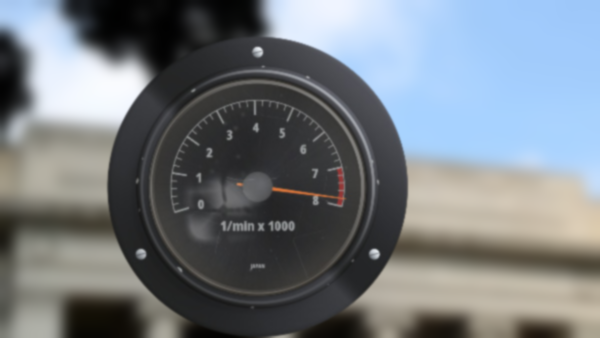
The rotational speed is 7800
